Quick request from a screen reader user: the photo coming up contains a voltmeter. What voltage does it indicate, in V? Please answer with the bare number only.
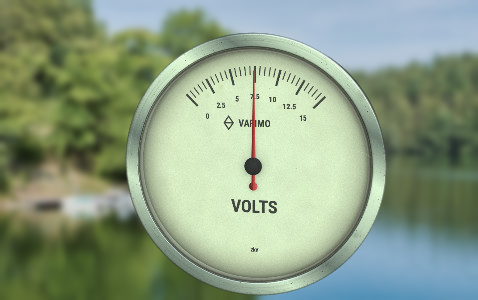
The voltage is 7.5
